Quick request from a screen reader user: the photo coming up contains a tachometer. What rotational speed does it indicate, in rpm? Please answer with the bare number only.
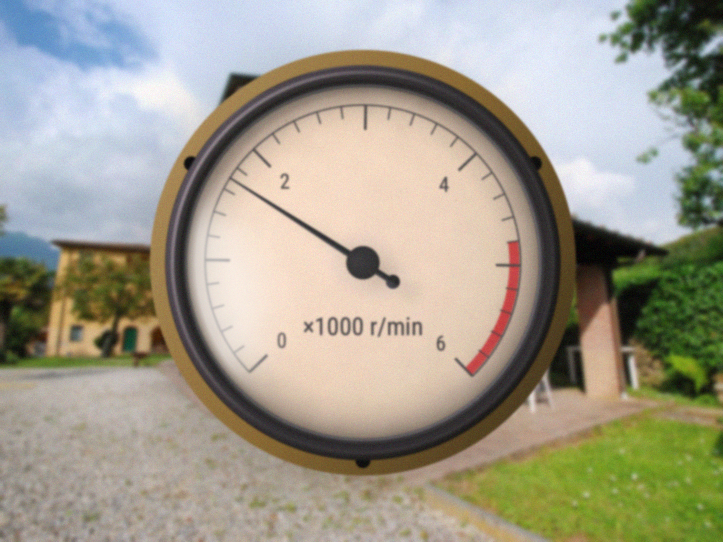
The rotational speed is 1700
